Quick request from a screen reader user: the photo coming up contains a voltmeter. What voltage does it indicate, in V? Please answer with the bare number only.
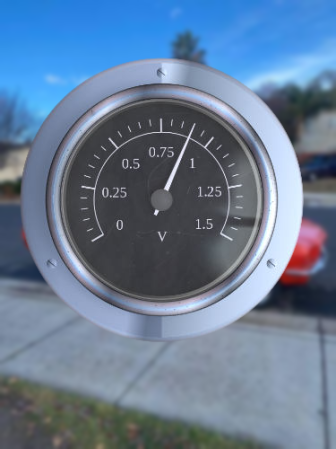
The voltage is 0.9
